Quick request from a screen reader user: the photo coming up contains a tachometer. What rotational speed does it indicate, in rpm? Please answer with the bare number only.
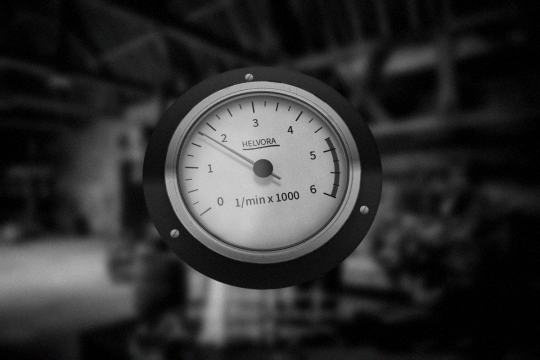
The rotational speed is 1750
